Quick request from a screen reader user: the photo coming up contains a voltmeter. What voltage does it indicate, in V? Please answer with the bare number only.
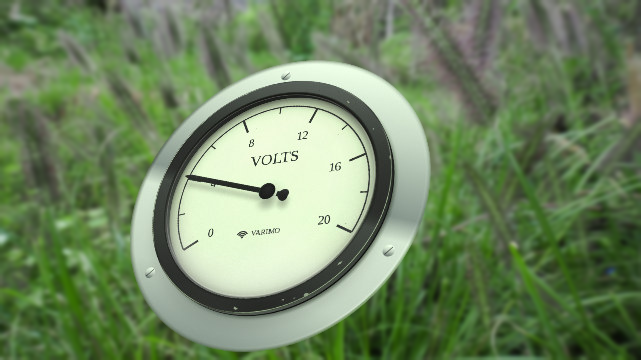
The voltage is 4
